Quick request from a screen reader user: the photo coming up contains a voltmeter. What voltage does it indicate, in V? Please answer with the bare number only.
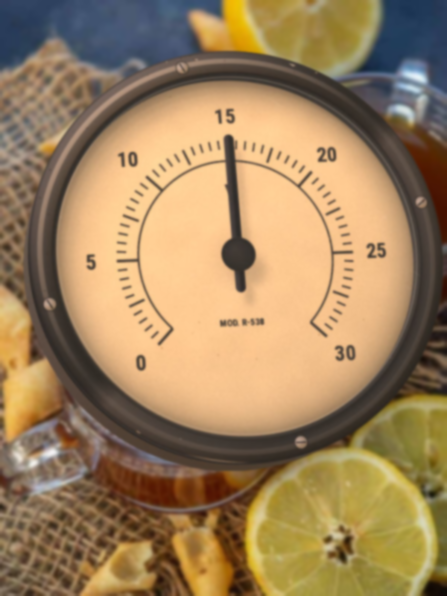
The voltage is 15
